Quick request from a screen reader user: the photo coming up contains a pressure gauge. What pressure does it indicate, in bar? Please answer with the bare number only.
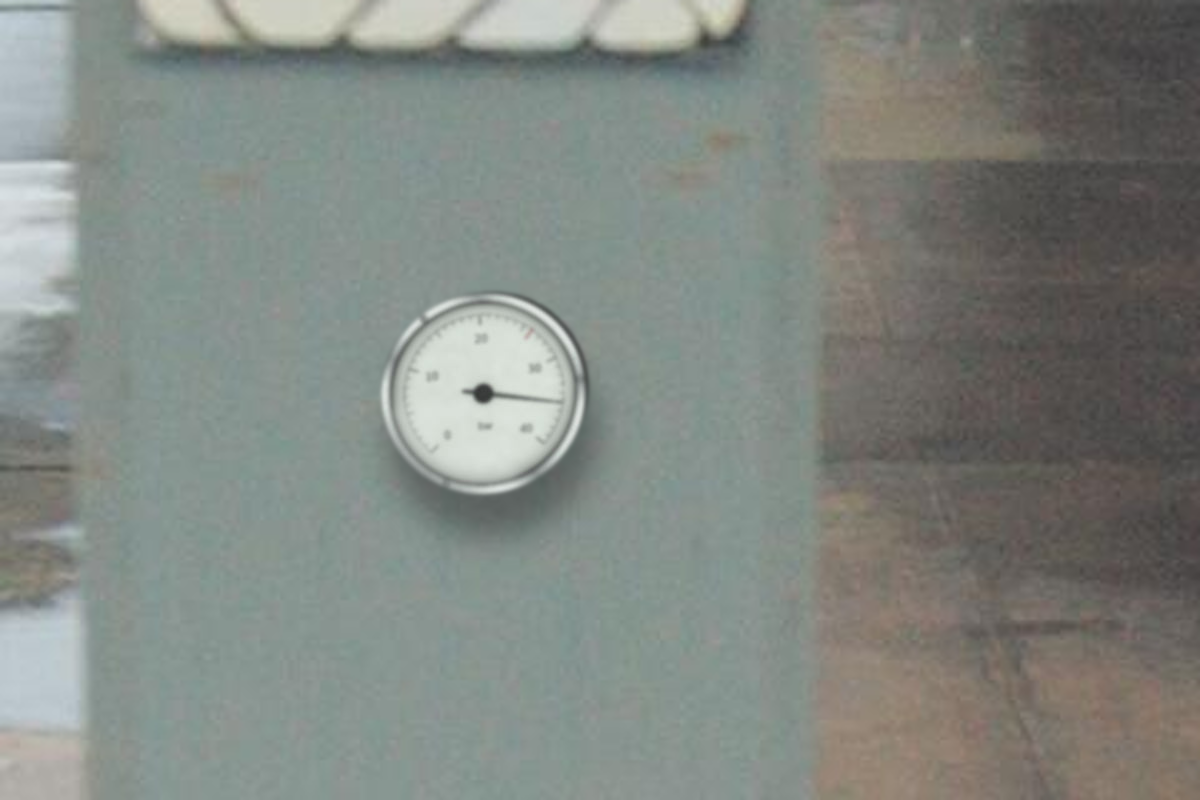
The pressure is 35
